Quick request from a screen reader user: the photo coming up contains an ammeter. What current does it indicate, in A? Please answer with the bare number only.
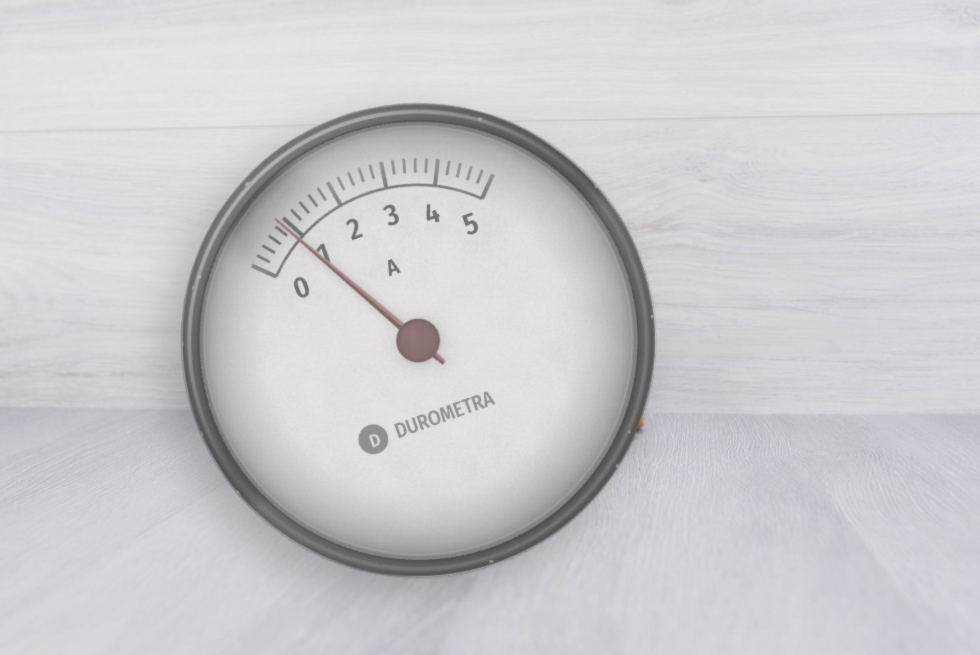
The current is 0.9
